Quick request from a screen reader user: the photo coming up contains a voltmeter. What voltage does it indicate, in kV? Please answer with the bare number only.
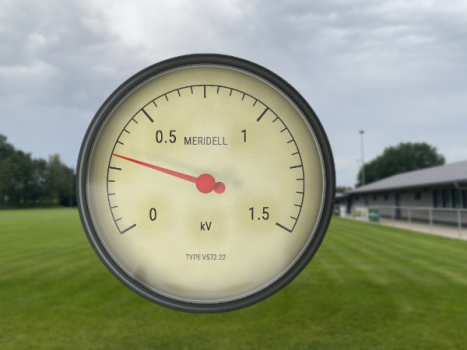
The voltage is 0.3
